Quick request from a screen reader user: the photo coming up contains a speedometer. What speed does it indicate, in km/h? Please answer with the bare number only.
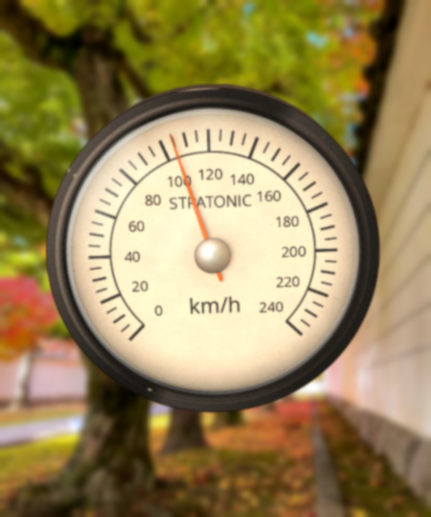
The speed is 105
